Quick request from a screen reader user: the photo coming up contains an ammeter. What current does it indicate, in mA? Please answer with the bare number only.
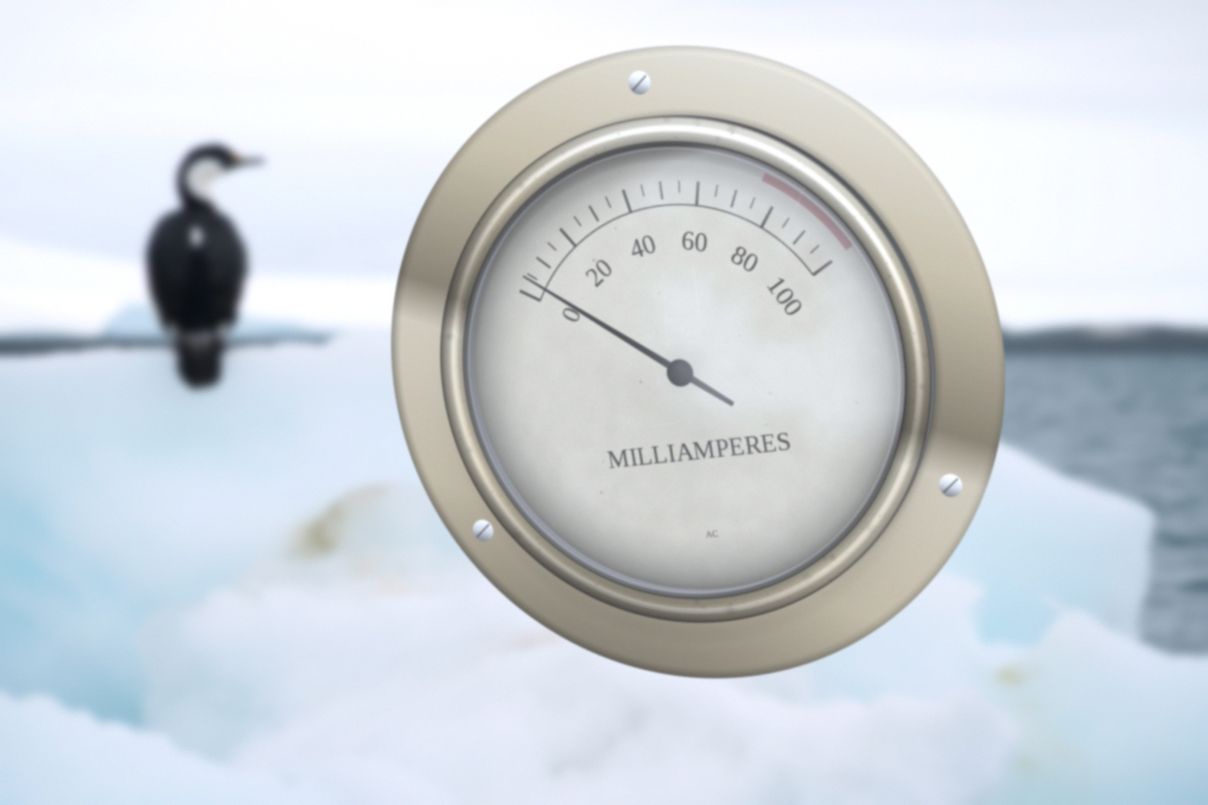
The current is 5
